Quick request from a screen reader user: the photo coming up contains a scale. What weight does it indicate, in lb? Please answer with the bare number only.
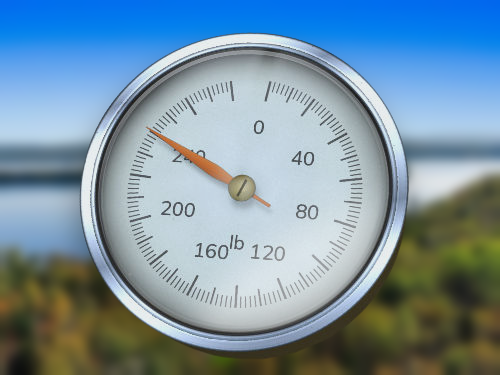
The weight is 240
